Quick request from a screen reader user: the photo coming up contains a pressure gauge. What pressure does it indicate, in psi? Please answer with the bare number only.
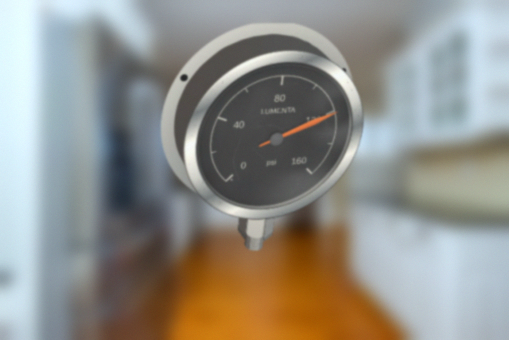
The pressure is 120
